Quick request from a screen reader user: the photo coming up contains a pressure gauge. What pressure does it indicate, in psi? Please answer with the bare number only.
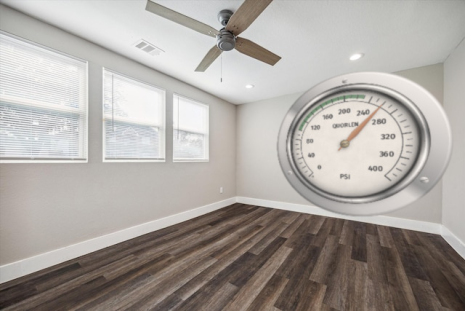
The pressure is 260
